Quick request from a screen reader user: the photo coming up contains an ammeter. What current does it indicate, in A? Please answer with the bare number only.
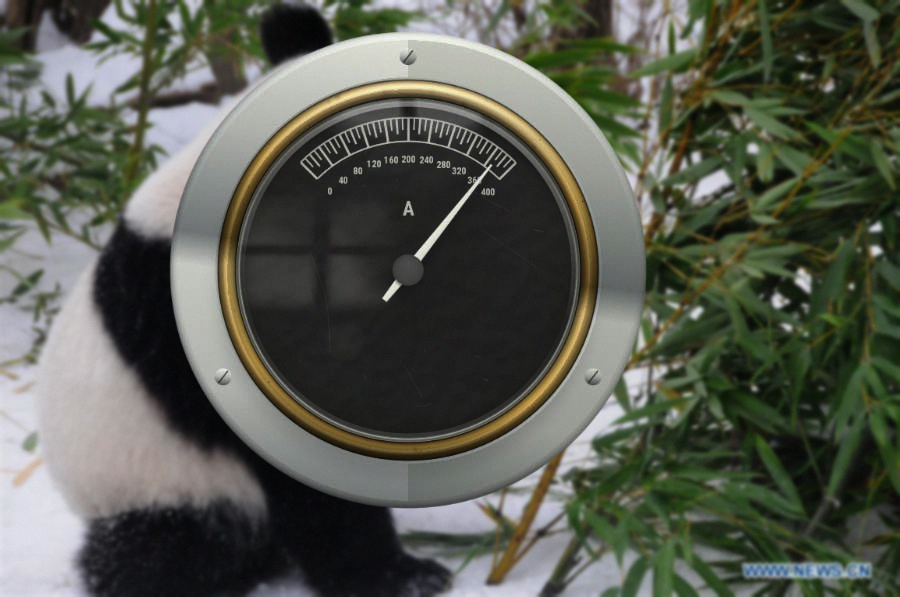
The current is 370
